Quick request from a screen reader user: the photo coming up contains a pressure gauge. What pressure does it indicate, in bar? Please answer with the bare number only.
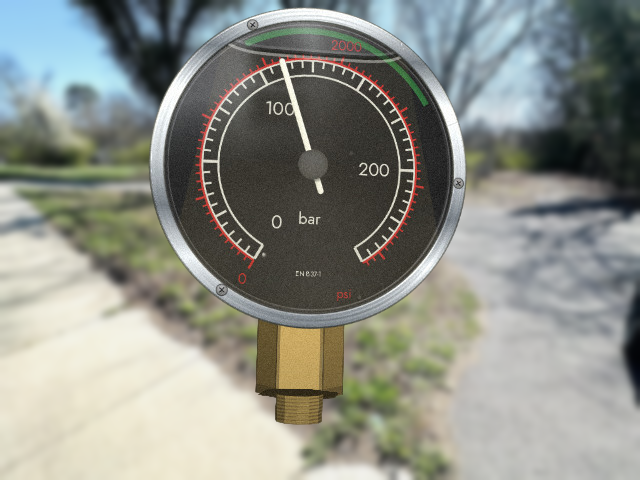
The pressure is 110
